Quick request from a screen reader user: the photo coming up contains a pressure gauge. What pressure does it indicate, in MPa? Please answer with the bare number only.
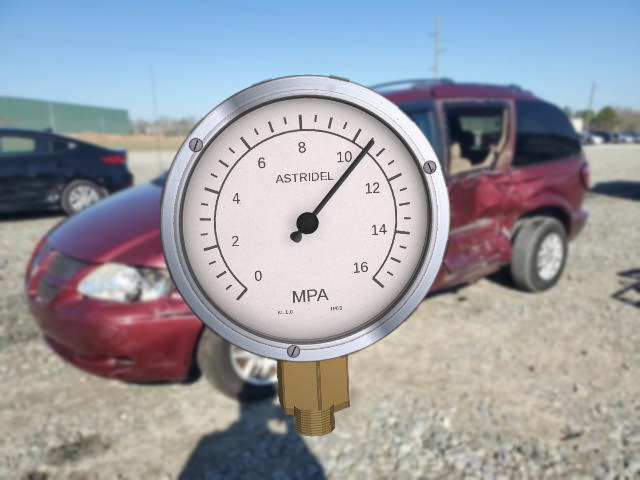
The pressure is 10.5
